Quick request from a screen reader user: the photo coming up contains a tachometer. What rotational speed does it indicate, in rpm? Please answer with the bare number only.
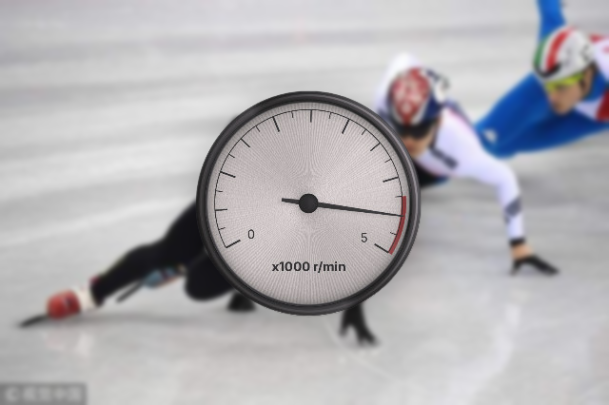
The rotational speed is 4500
